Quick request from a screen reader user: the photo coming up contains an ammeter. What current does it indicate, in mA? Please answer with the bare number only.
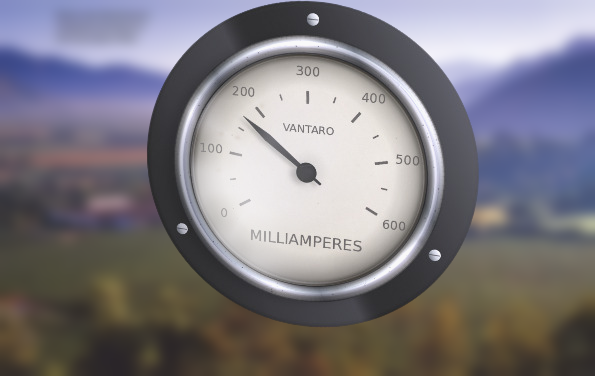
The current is 175
